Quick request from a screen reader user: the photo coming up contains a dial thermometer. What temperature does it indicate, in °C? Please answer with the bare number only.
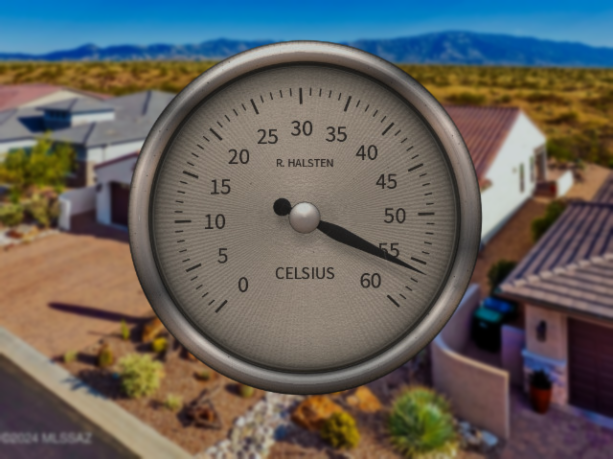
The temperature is 56
